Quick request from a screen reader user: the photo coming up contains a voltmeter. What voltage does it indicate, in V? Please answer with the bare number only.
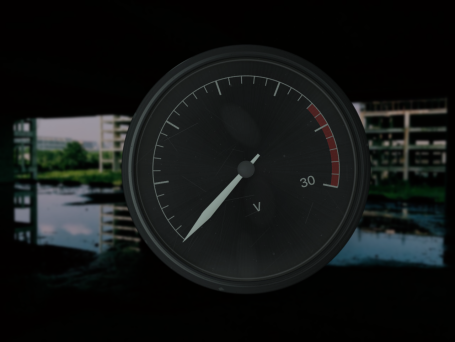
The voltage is 0
